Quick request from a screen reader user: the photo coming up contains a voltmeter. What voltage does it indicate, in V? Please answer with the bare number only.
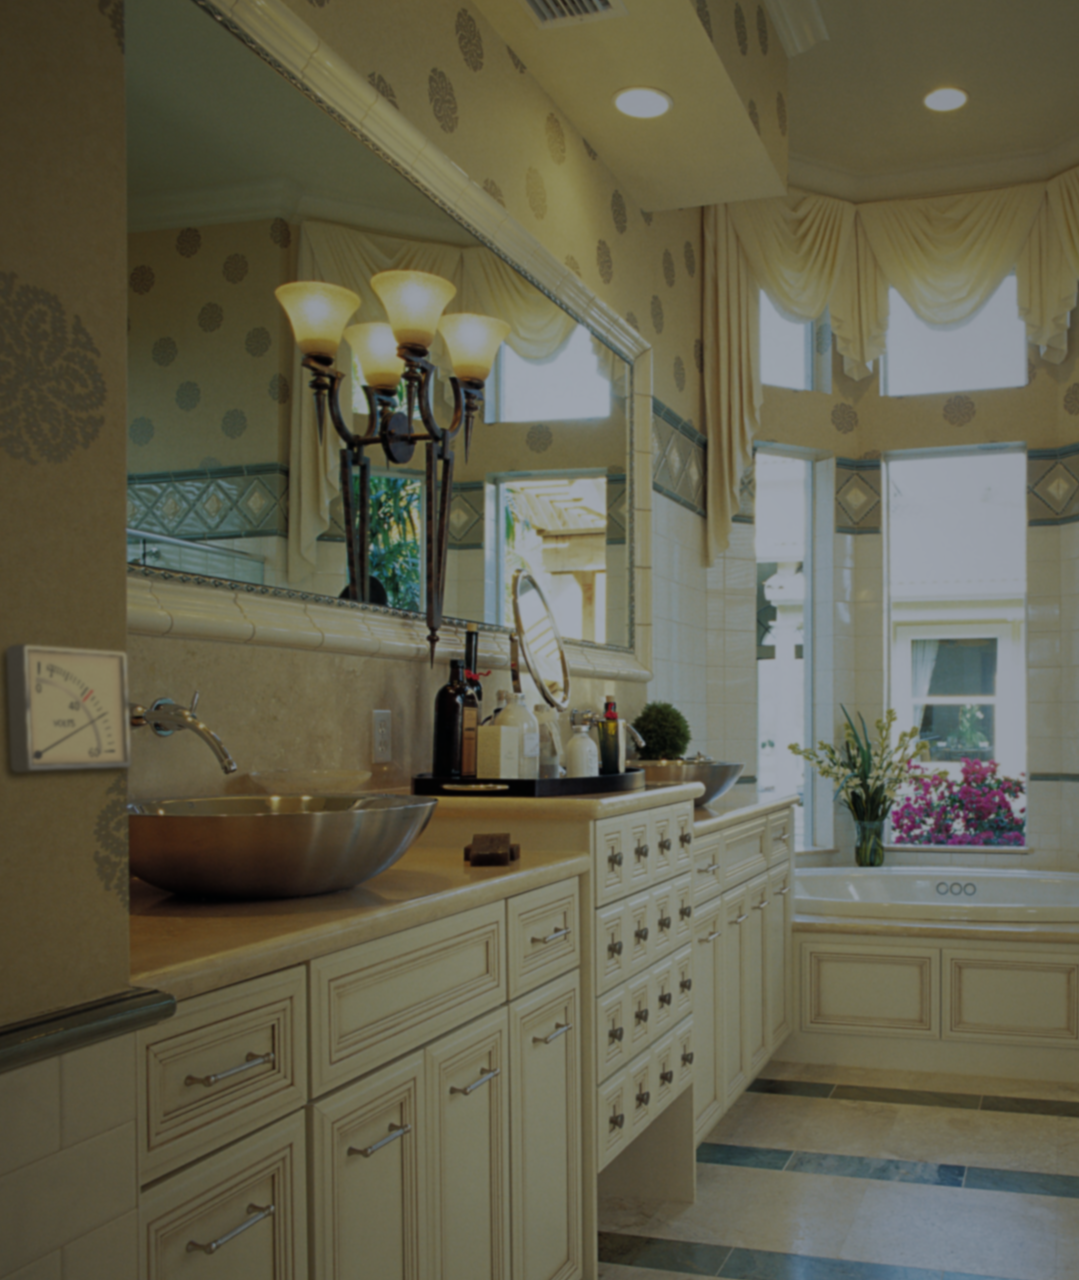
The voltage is 50
